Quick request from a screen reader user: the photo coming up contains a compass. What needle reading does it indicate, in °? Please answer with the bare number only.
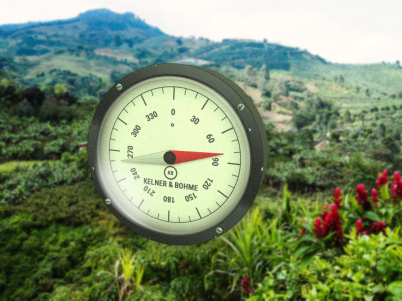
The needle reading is 80
